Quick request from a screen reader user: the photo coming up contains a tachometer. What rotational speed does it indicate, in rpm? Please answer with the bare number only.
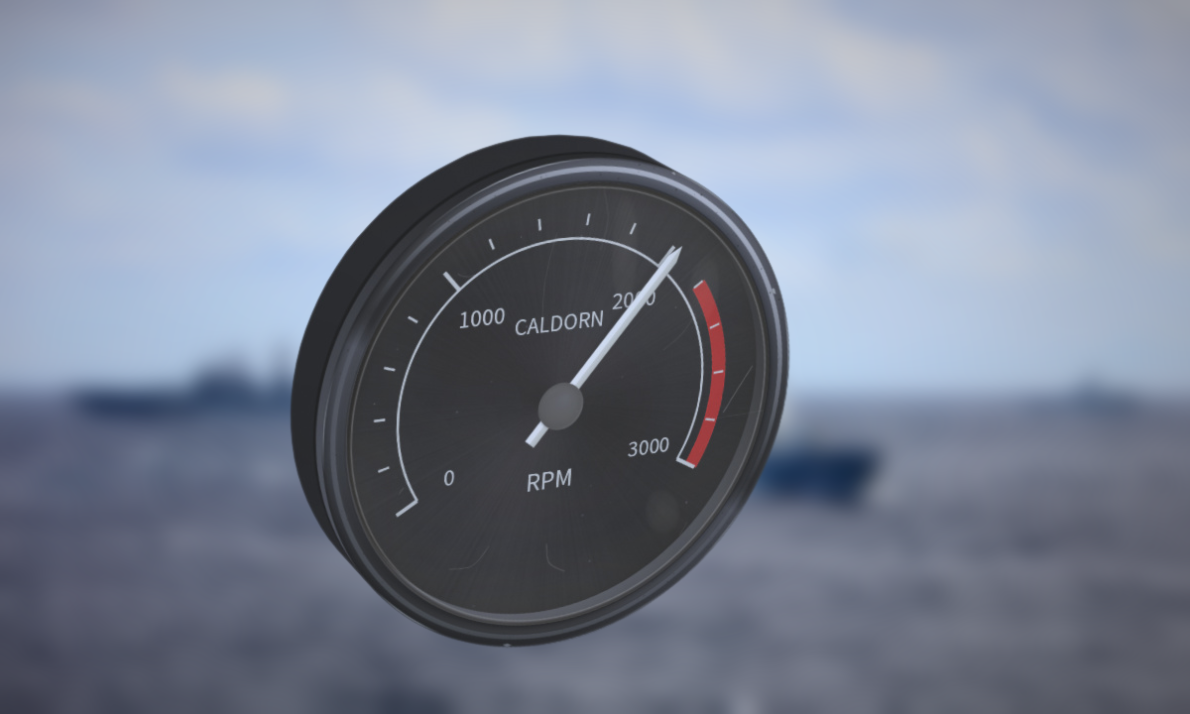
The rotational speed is 2000
